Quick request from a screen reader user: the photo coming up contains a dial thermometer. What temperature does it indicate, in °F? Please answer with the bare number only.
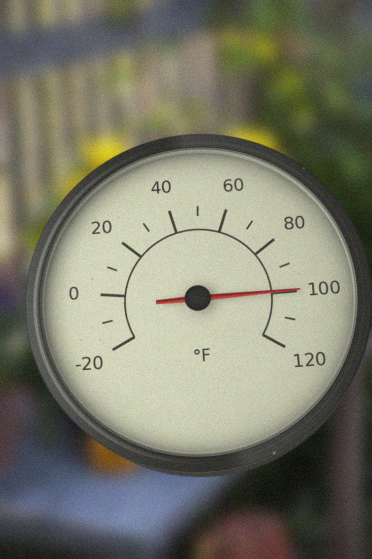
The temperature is 100
